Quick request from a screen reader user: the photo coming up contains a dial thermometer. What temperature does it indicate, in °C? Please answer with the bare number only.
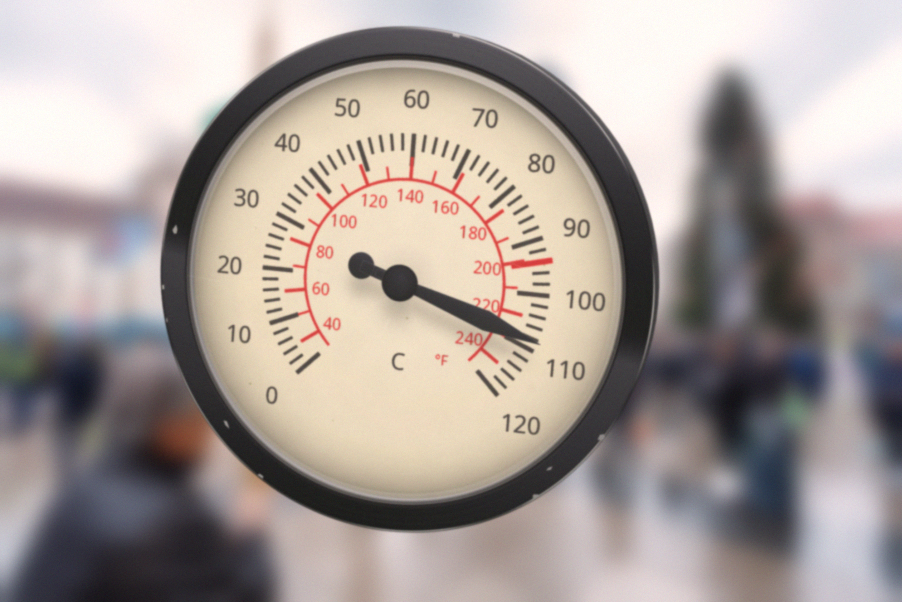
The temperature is 108
